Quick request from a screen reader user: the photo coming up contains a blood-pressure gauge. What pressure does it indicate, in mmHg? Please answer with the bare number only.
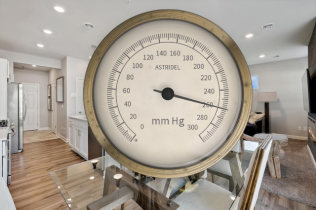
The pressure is 260
